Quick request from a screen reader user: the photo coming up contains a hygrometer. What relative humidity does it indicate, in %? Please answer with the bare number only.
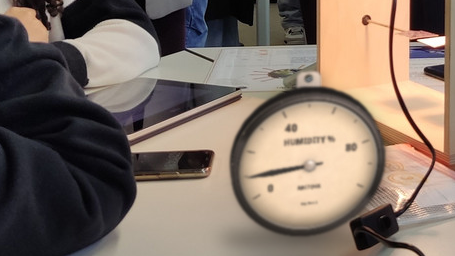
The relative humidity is 10
